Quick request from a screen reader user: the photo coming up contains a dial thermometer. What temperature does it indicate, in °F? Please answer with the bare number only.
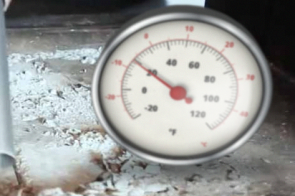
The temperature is 20
